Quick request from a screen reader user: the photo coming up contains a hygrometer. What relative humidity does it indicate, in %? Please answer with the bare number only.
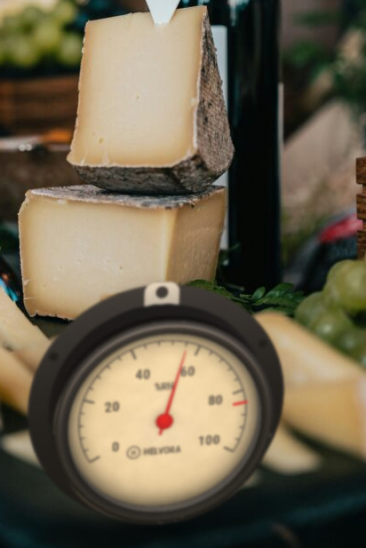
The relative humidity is 56
